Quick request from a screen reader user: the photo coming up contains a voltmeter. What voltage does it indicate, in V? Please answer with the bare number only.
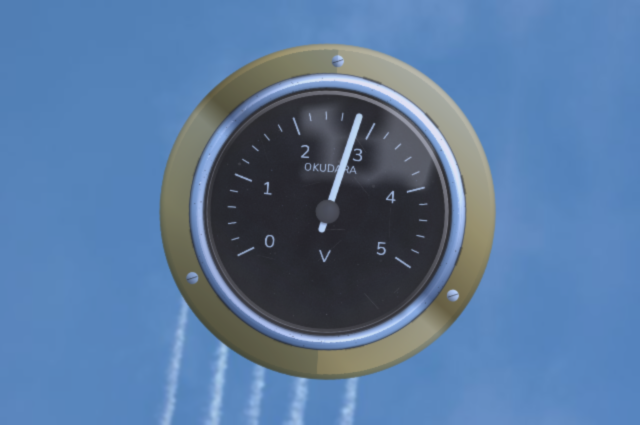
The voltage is 2.8
